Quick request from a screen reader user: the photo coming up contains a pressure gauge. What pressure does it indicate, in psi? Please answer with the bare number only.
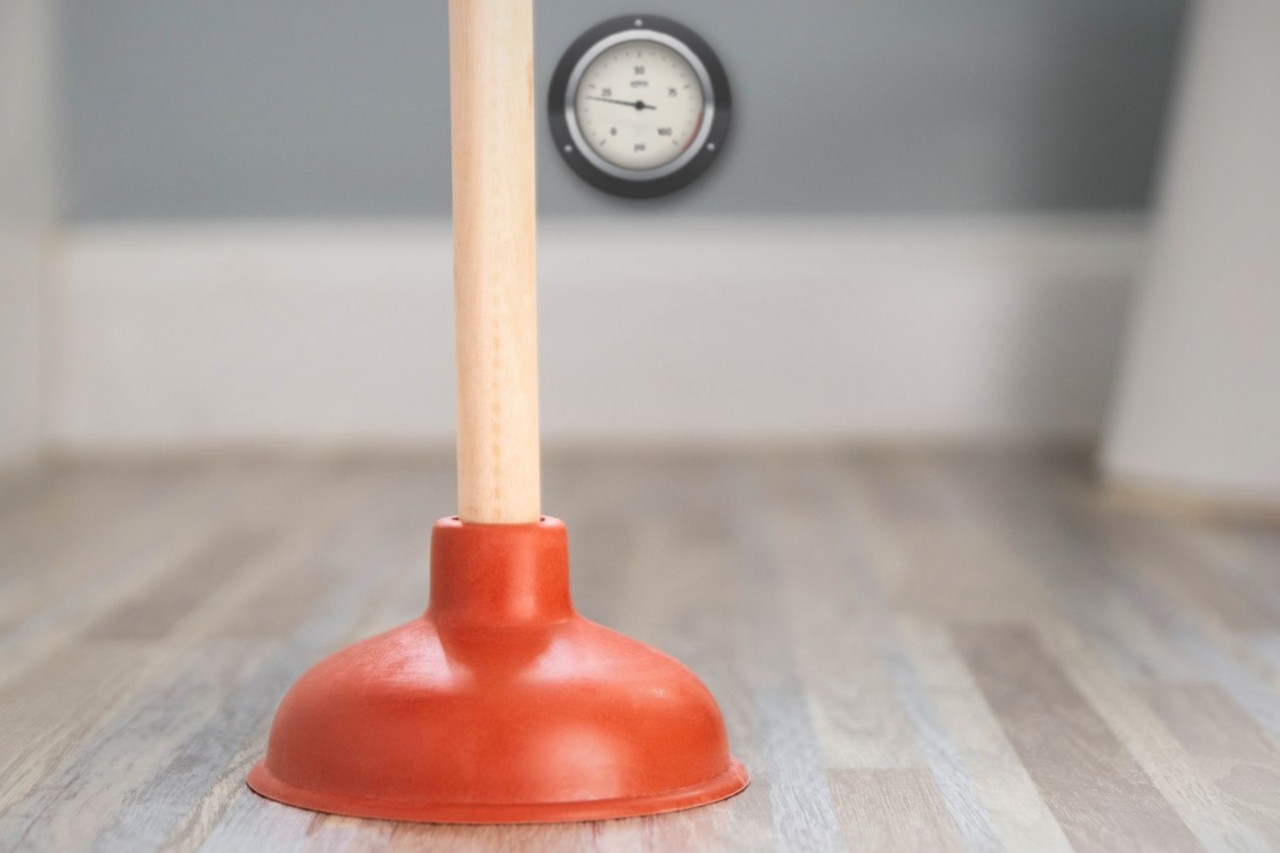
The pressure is 20
